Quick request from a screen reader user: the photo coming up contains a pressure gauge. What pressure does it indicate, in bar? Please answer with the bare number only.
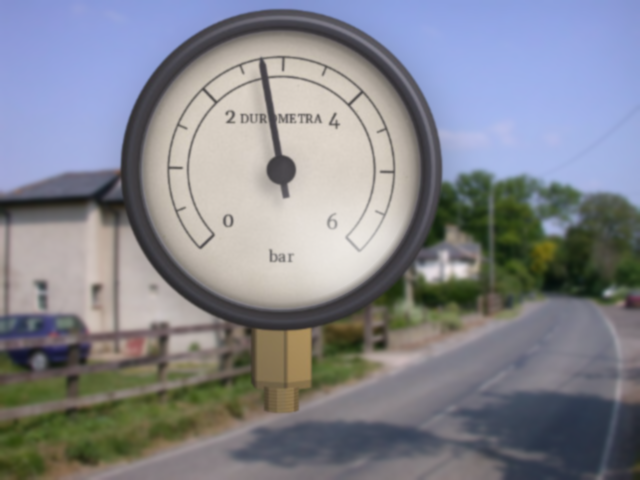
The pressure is 2.75
